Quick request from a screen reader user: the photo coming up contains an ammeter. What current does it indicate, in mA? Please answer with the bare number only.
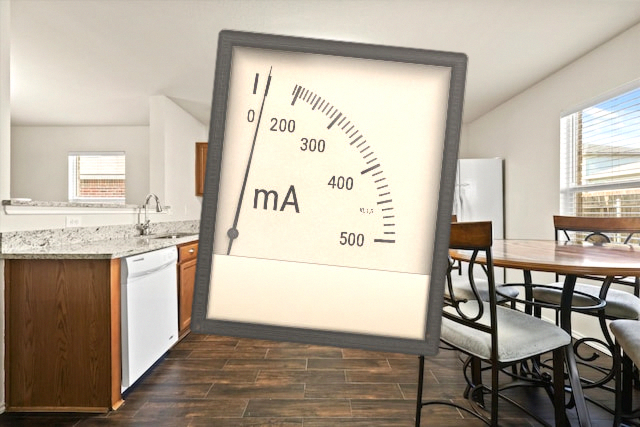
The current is 100
